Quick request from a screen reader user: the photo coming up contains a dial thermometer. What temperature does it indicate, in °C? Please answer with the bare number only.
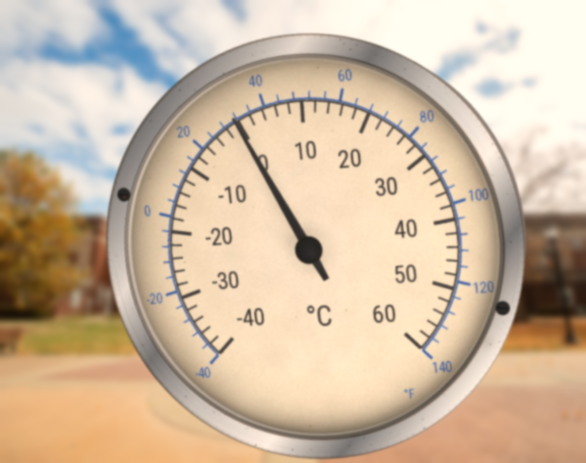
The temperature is 0
